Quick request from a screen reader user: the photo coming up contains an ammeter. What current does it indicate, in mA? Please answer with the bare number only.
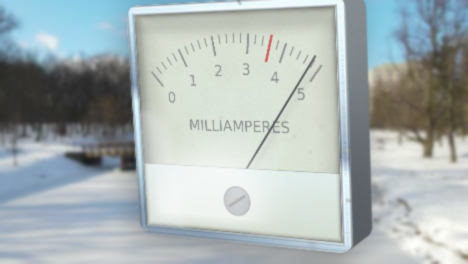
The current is 4.8
